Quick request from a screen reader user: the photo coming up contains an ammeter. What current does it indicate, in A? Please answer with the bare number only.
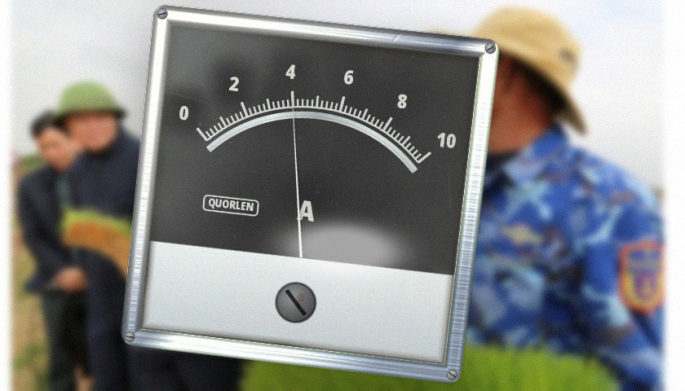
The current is 4
